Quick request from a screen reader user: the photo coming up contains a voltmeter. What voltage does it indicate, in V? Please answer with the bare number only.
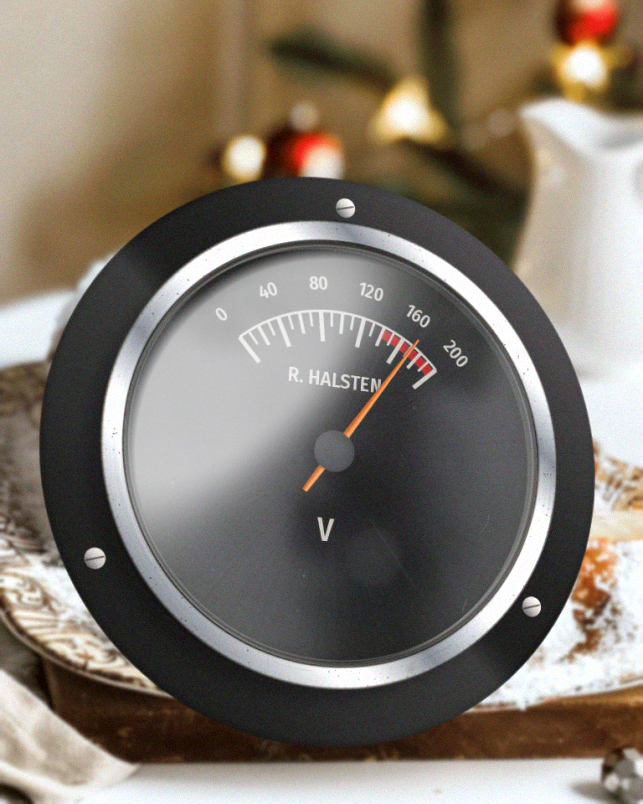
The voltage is 170
